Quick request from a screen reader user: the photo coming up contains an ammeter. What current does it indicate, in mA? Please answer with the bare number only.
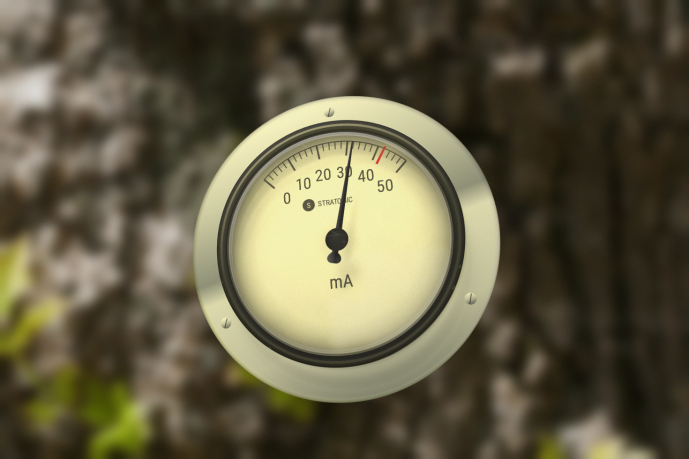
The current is 32
